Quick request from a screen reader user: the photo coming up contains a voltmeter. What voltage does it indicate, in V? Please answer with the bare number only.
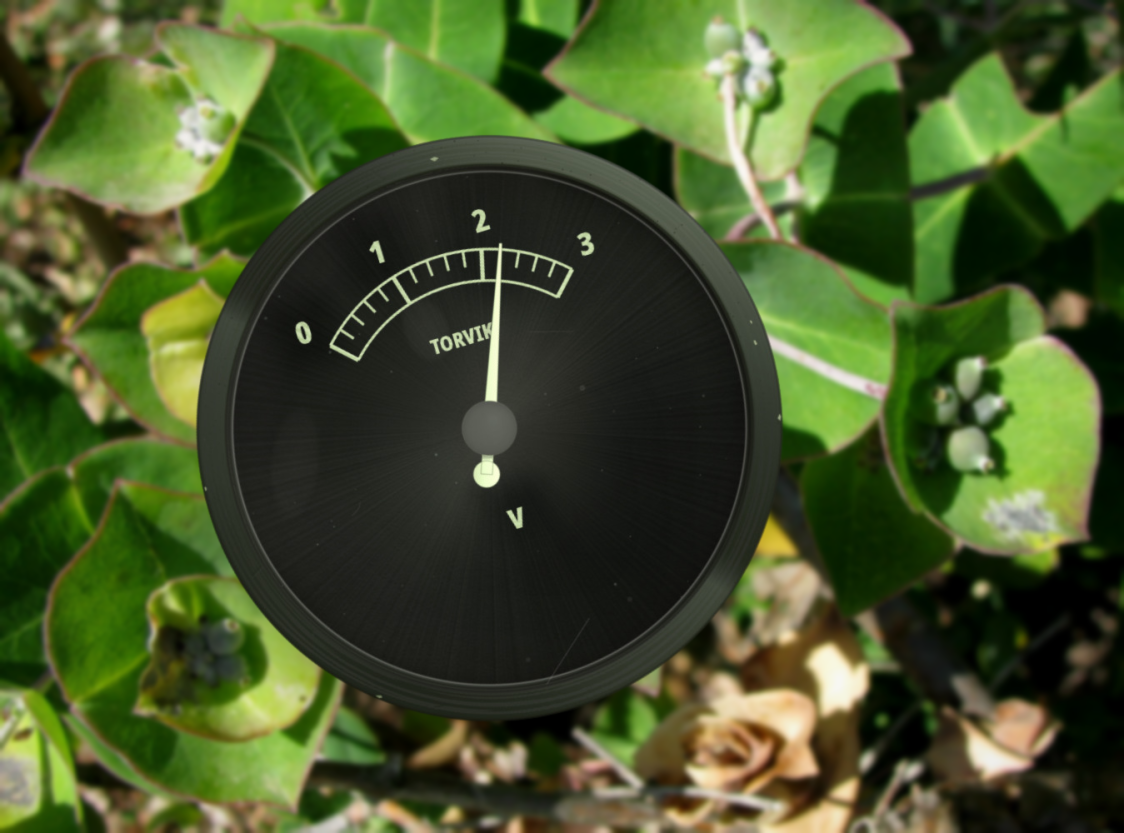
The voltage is 2.2
